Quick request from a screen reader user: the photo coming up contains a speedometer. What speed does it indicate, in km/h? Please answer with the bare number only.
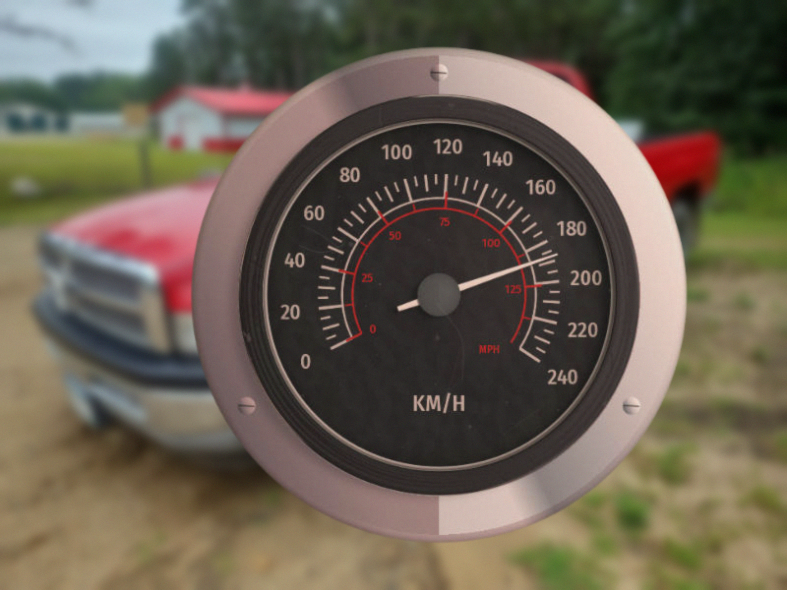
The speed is 187.5
